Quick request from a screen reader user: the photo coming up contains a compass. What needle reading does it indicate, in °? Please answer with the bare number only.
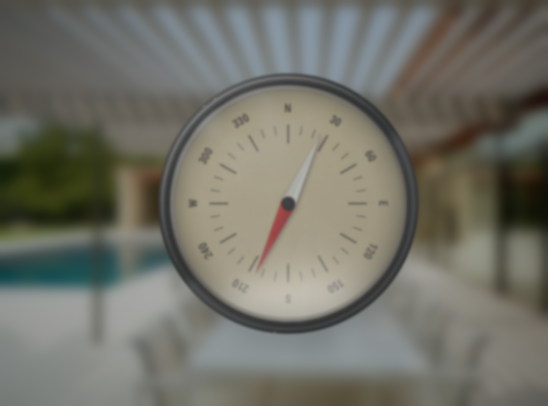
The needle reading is 205
